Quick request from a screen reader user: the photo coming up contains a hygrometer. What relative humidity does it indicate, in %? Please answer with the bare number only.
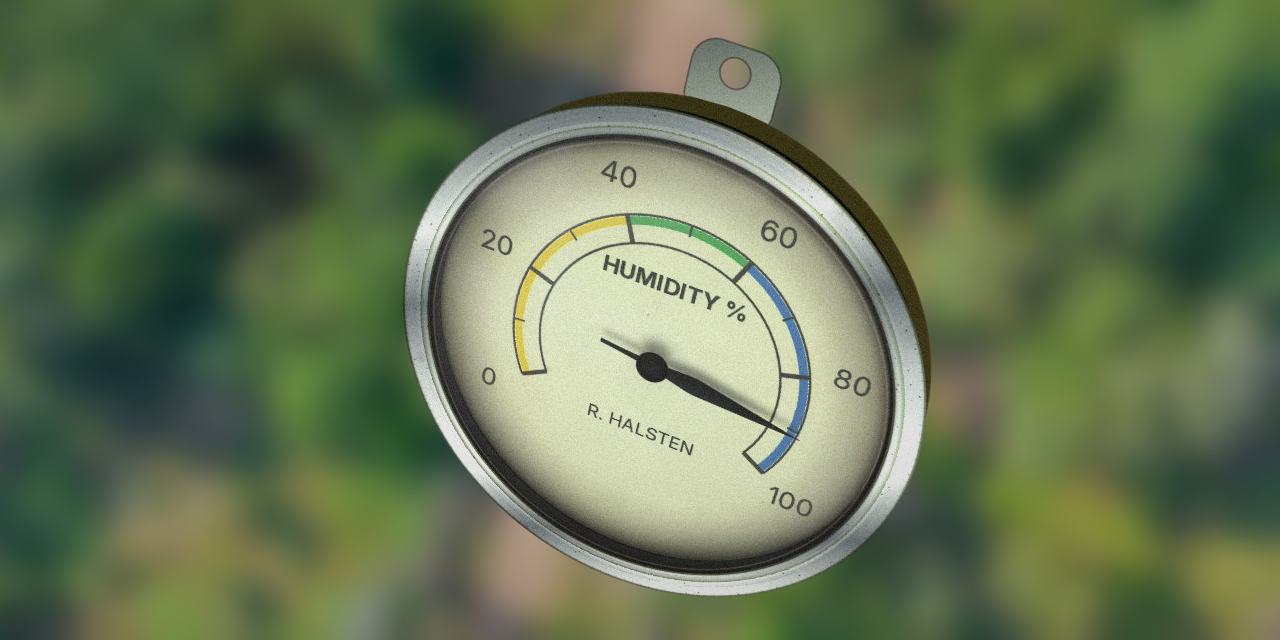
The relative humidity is 90
